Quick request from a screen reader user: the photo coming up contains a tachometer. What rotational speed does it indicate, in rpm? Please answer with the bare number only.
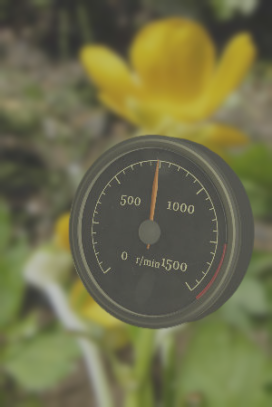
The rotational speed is 750
